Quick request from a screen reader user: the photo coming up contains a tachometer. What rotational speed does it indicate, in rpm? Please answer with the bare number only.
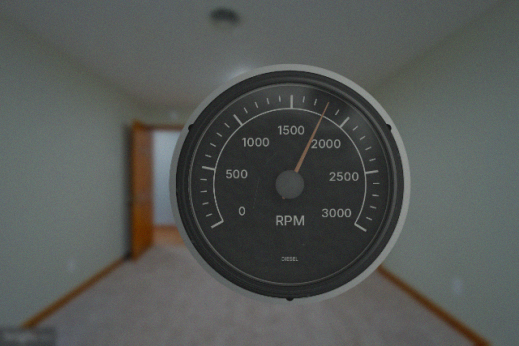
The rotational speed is 1800
